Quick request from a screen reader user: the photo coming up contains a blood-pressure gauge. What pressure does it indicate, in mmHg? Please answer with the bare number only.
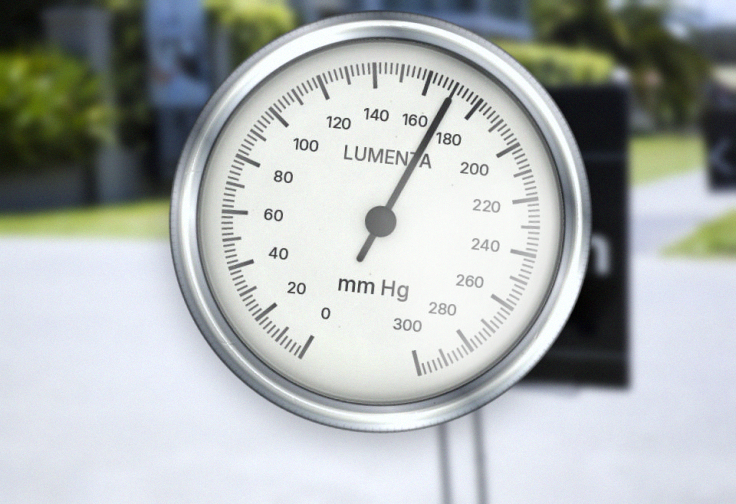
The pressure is 170
